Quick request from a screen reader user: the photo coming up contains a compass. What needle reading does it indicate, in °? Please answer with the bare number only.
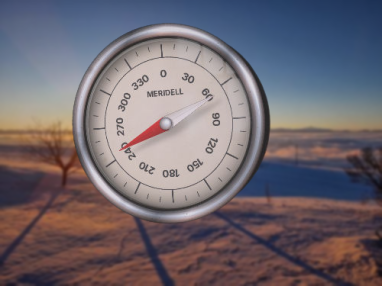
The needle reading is 245
